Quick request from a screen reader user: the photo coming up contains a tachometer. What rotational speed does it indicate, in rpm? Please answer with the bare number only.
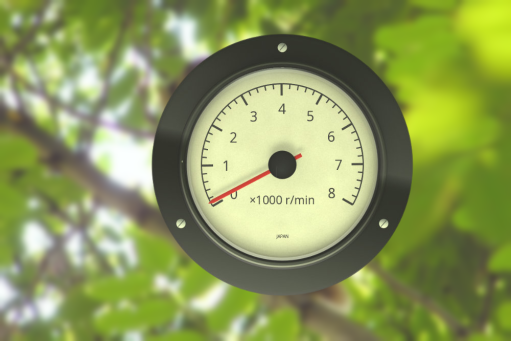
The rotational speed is 100
